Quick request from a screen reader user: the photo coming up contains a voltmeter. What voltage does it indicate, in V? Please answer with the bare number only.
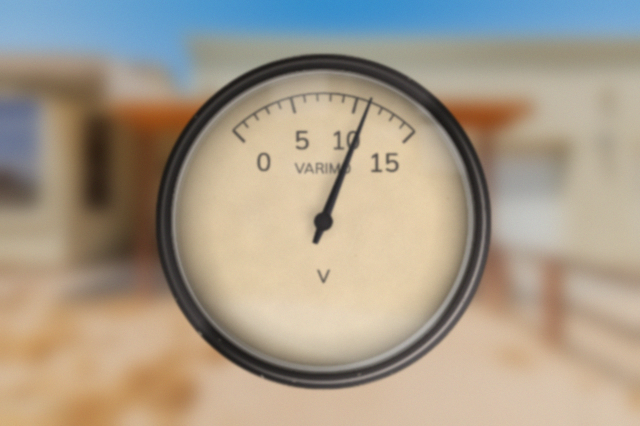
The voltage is 11
